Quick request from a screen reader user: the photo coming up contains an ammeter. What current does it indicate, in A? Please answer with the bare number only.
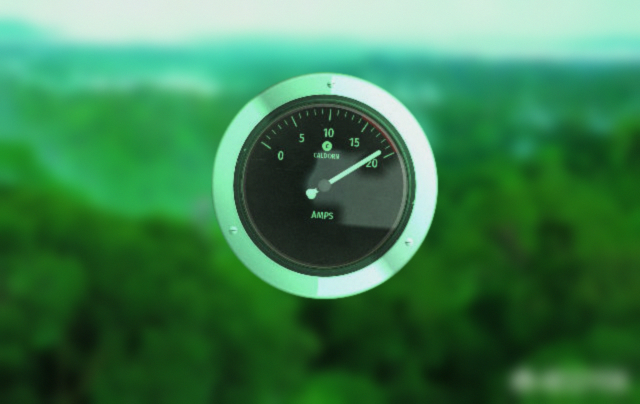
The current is 19
